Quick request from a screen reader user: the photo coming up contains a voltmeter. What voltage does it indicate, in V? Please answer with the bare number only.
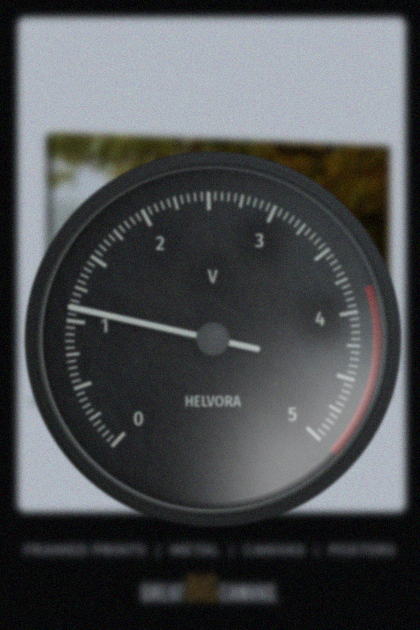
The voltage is 1.1
